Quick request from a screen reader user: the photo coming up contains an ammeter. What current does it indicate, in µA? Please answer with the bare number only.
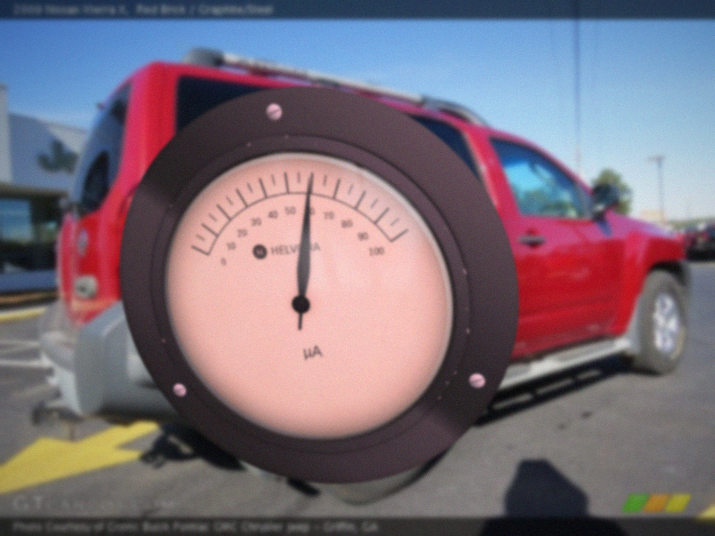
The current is 60
